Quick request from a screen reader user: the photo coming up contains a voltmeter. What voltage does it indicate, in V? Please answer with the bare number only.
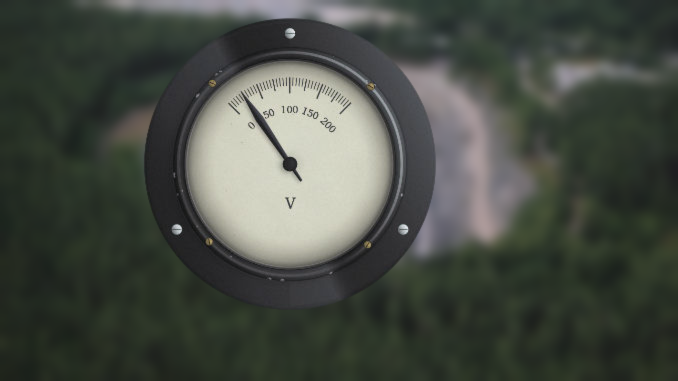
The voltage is 25
